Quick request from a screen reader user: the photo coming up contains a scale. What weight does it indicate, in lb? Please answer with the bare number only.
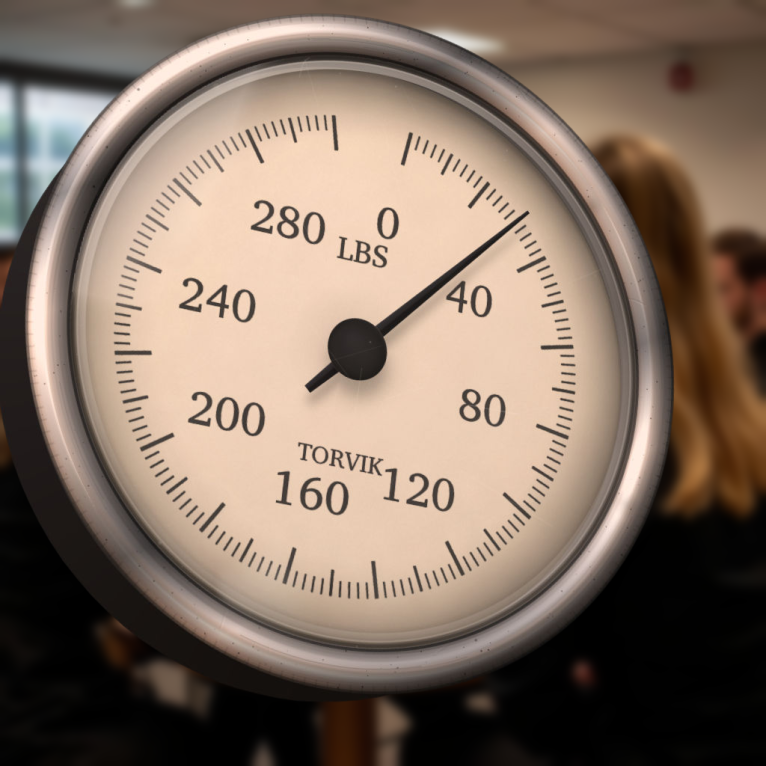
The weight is 30
